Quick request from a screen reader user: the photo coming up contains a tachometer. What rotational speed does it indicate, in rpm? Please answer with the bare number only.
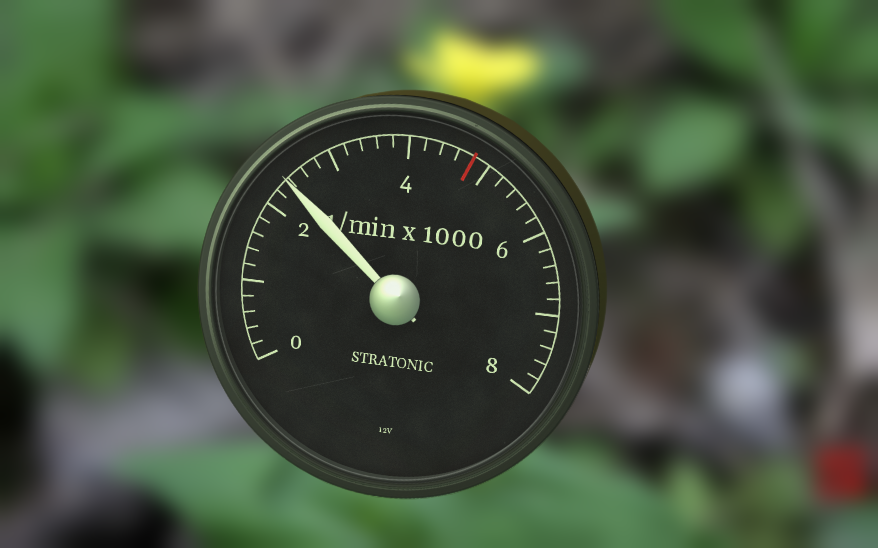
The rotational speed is 2400
